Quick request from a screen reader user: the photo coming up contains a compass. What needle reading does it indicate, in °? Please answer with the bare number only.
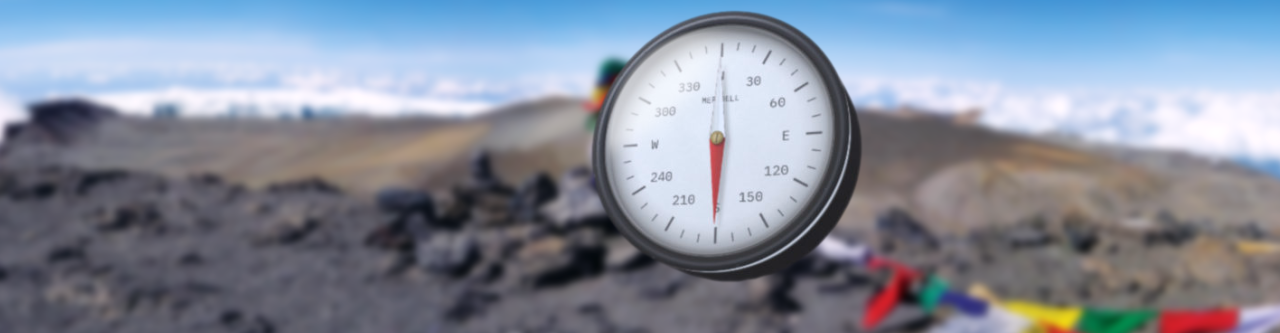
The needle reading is 180
